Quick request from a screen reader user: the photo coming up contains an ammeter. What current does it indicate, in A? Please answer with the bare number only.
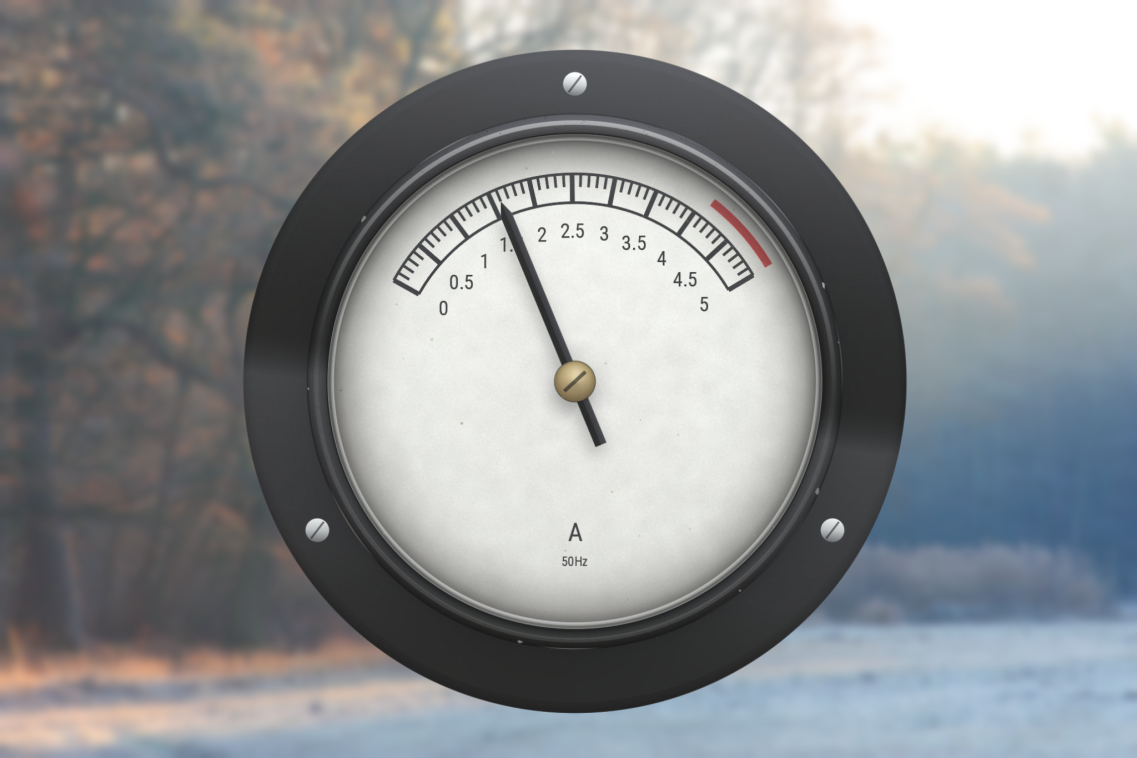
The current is 1.6
